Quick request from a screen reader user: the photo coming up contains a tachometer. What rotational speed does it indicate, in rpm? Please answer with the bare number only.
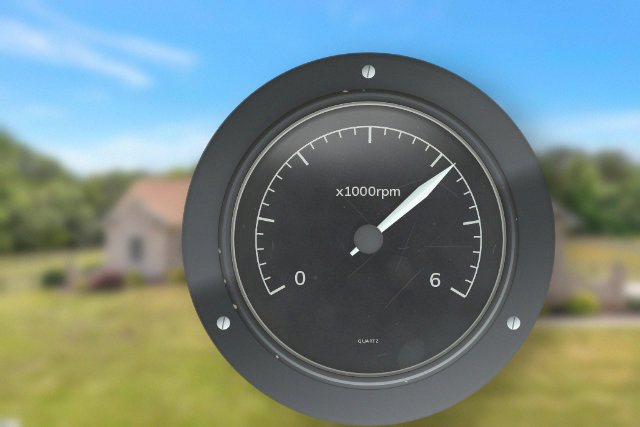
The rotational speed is 4200
